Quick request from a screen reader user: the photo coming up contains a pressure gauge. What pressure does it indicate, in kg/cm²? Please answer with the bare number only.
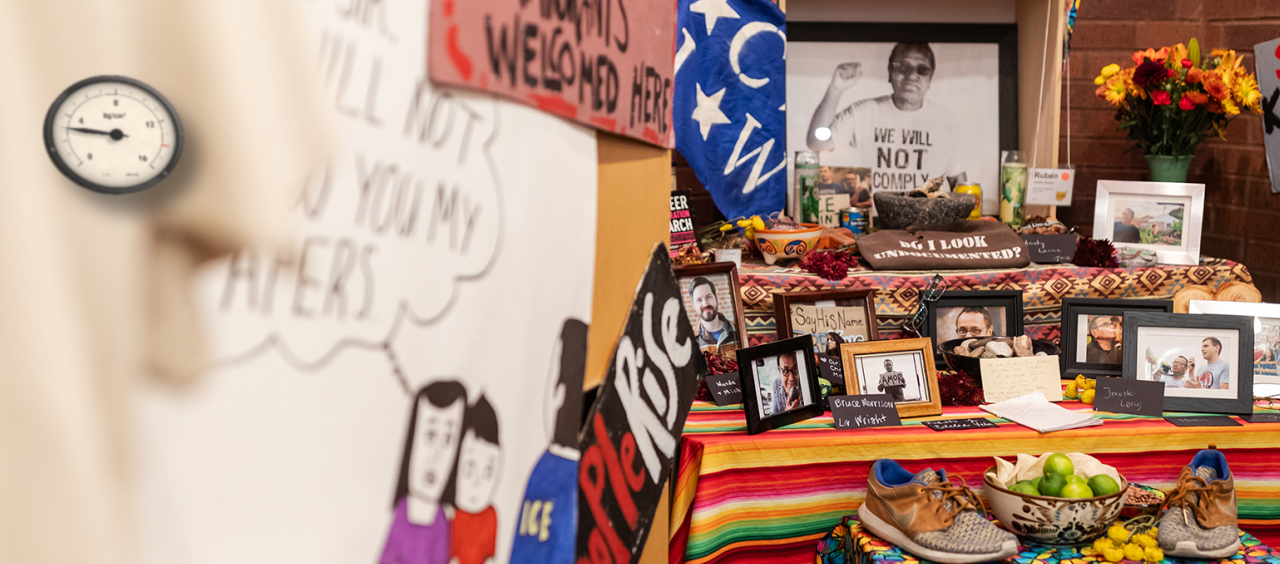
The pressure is 3
